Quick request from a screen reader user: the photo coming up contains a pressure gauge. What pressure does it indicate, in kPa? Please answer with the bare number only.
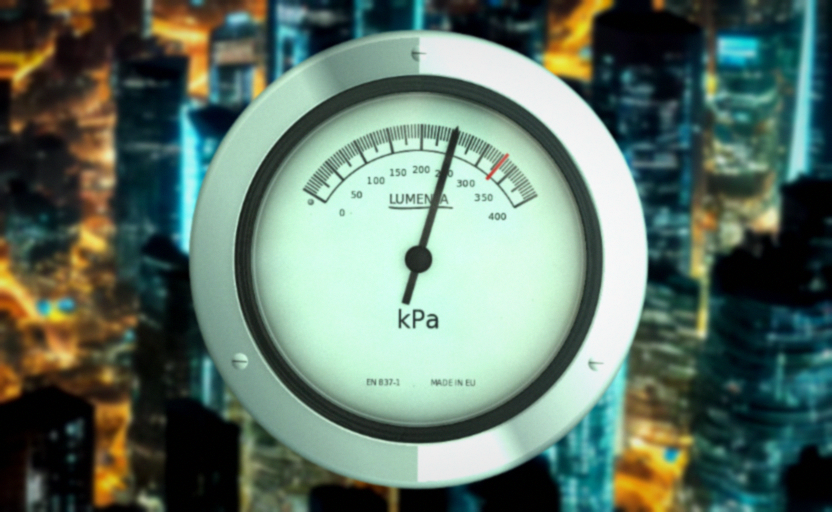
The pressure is 250
